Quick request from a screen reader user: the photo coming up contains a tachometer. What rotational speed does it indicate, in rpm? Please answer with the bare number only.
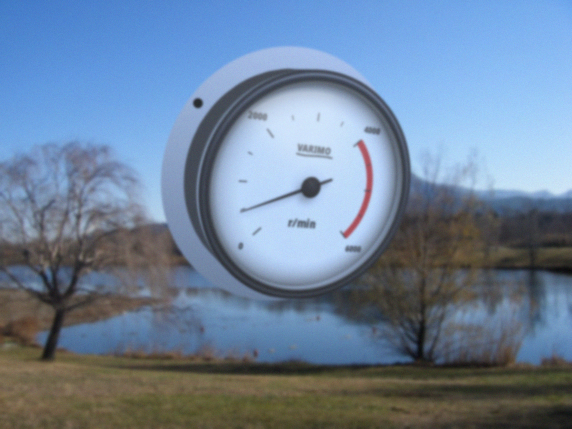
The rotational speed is 500
